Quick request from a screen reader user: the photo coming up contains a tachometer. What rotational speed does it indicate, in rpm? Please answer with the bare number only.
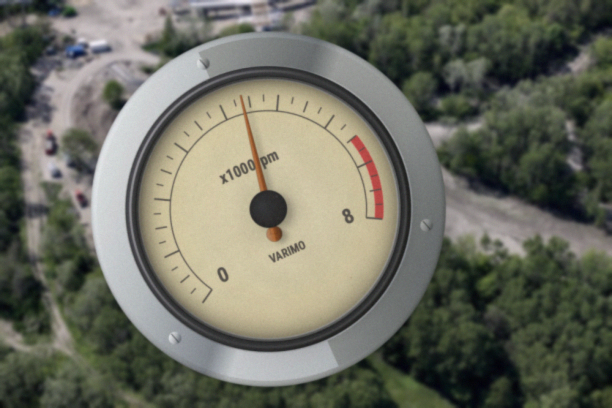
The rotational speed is 4375
